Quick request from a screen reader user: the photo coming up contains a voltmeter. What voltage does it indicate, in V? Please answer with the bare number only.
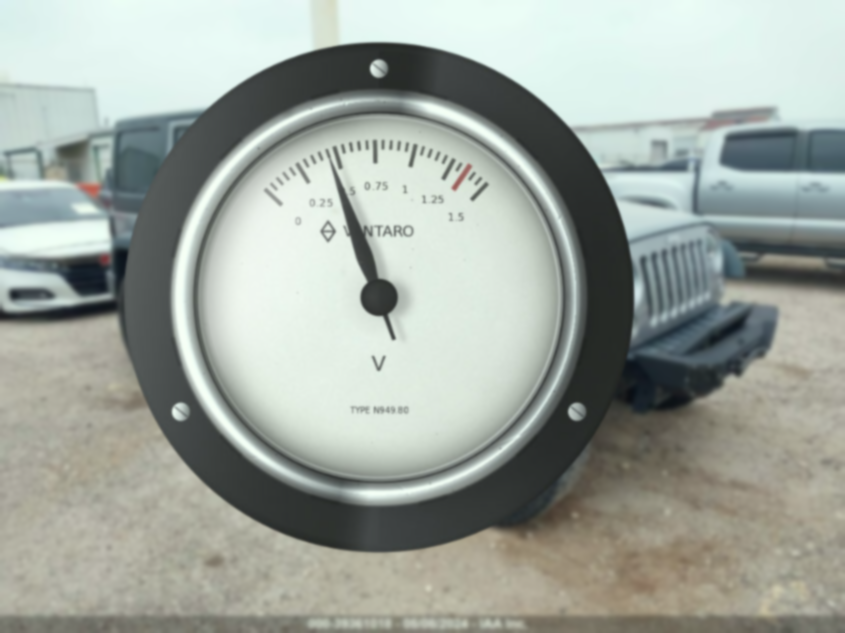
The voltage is 0.45
